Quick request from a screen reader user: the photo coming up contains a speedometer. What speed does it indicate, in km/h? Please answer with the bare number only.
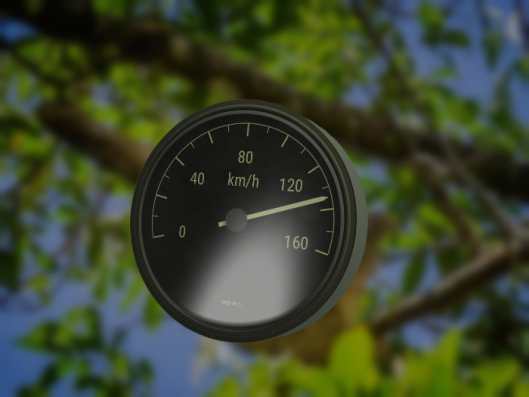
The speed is 135
